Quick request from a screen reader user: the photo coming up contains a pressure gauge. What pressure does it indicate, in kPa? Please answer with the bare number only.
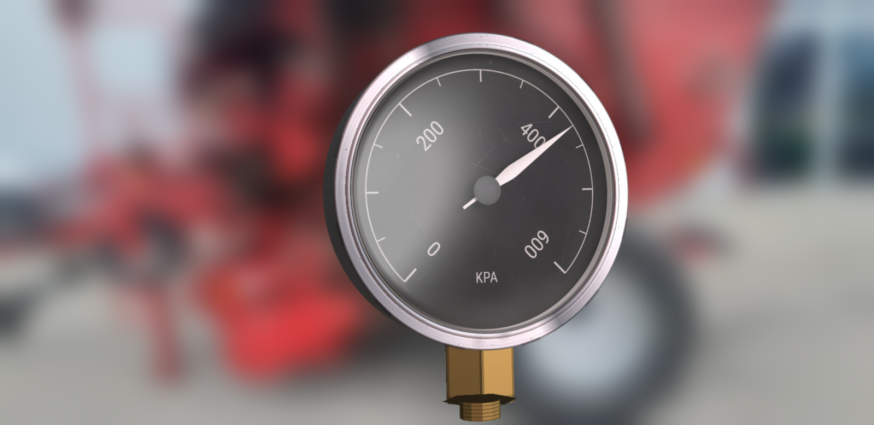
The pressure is 425
